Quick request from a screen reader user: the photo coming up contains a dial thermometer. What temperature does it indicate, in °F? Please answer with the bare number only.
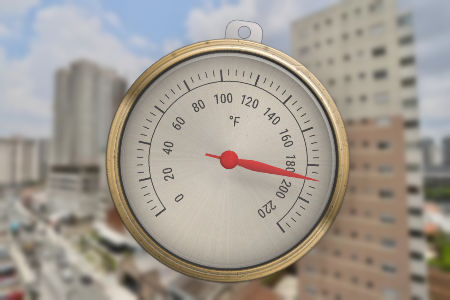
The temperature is 188
